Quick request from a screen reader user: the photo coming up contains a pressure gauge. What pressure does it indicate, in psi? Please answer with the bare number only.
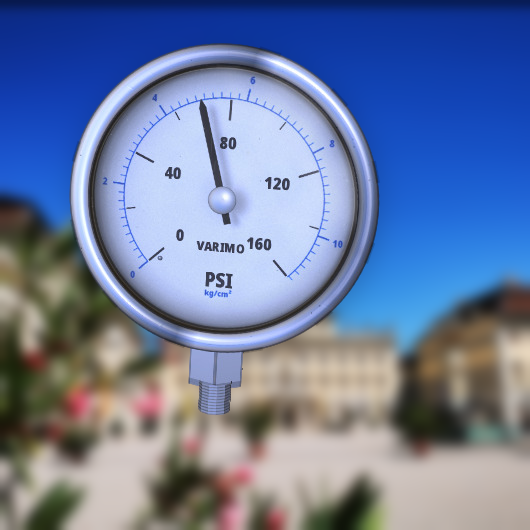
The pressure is 70
